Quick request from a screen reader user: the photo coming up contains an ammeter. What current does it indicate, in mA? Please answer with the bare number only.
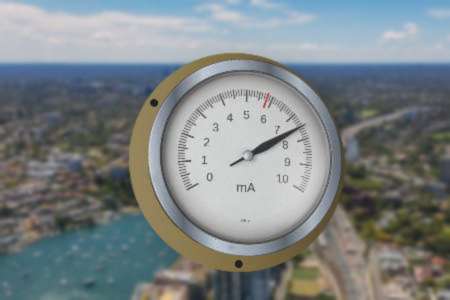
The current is 7.5
